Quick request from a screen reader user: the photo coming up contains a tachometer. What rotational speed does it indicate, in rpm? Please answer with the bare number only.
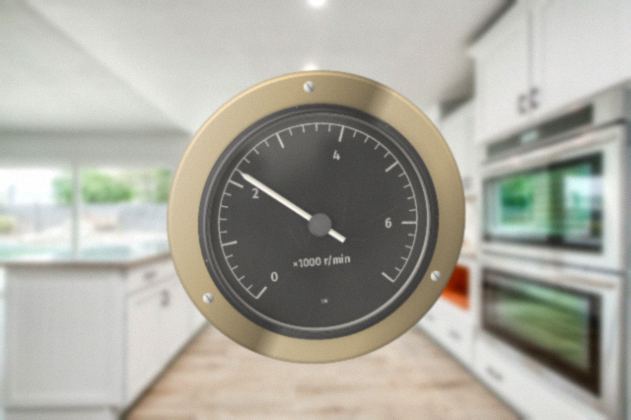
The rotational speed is 2200
